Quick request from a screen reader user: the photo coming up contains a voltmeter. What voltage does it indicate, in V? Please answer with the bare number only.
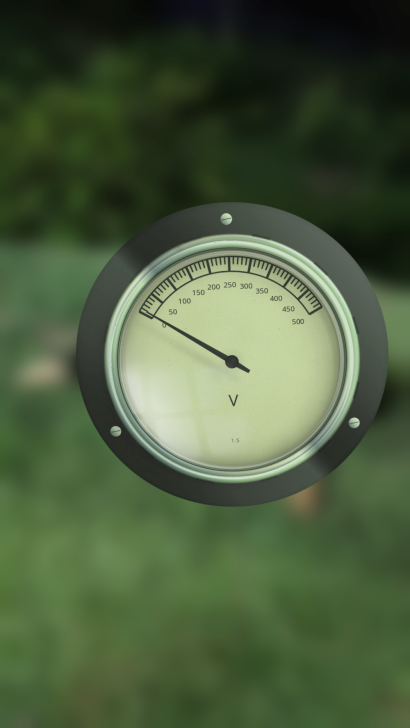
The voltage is 10
